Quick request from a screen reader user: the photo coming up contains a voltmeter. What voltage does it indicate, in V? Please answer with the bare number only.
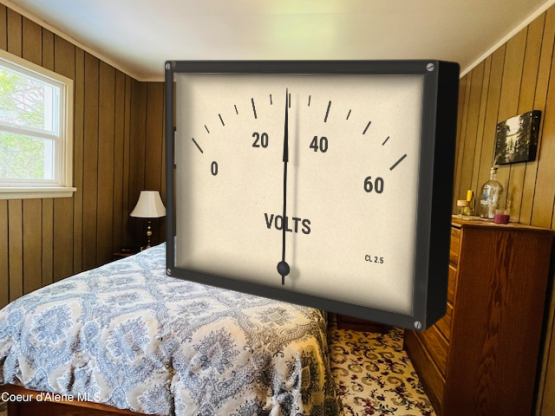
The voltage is 30
